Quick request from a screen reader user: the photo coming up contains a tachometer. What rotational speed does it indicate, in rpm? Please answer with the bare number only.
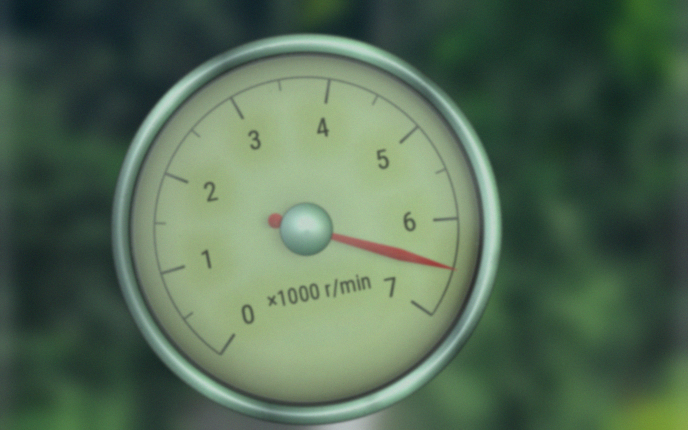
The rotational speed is 6500
